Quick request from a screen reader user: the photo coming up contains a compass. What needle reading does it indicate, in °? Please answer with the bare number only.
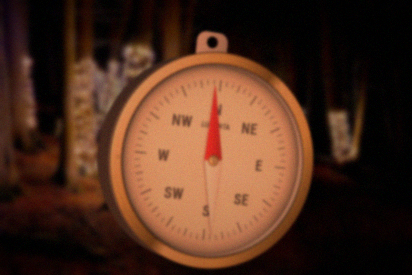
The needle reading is 355
